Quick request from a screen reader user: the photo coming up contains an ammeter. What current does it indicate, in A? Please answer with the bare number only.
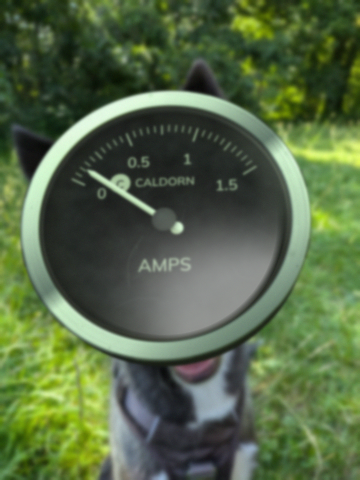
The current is 0.1
